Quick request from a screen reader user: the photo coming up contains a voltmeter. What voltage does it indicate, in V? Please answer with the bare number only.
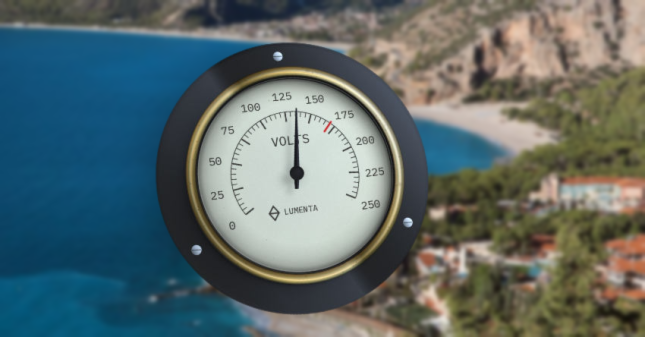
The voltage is 135
